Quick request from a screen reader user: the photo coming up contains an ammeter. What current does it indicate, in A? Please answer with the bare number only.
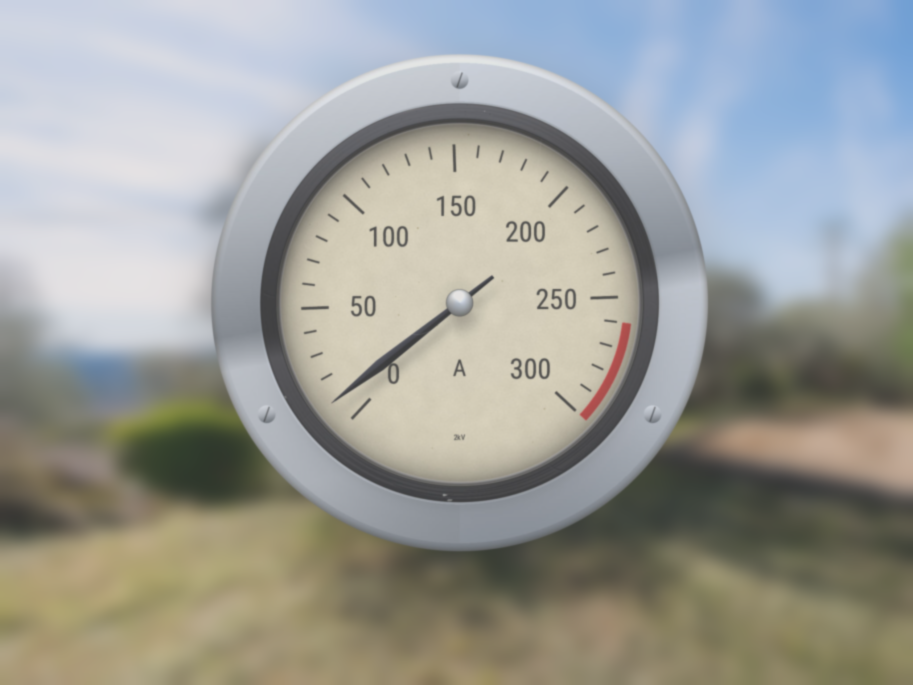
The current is 10
